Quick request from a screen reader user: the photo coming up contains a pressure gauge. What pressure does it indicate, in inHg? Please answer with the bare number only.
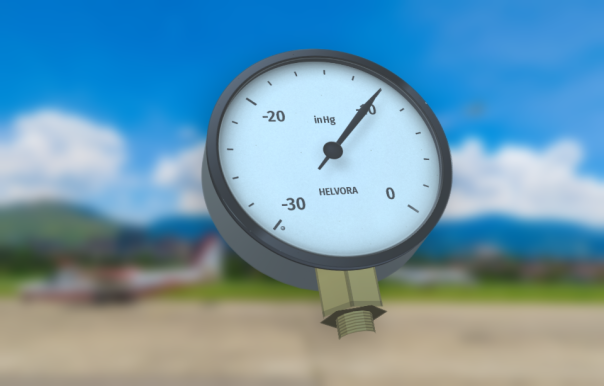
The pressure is -10
